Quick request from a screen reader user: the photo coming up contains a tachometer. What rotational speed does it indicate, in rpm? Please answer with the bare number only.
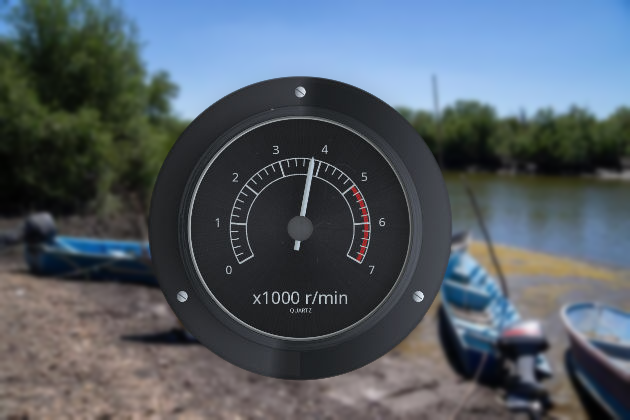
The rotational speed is 3800
